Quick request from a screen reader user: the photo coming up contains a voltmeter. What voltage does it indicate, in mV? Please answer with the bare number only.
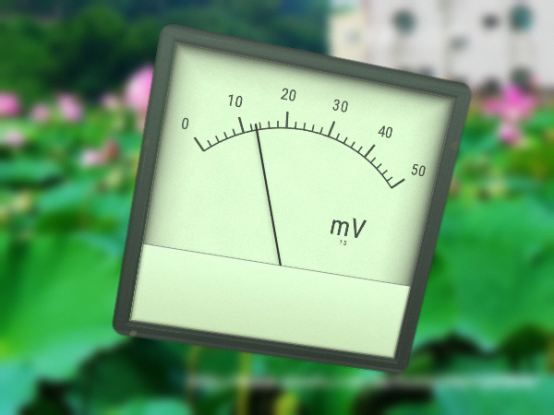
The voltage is 13
